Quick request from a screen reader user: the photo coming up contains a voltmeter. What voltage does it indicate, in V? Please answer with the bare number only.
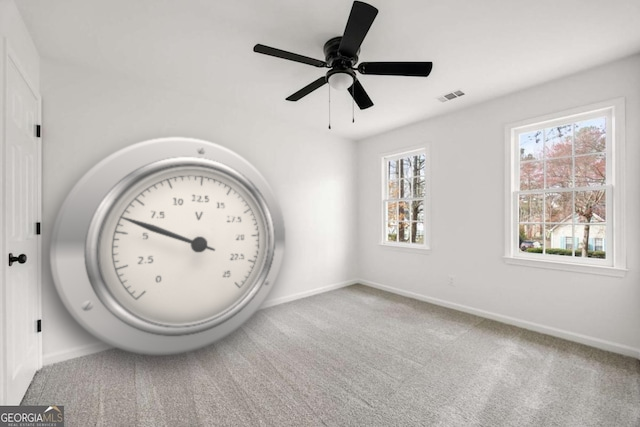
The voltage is 6
